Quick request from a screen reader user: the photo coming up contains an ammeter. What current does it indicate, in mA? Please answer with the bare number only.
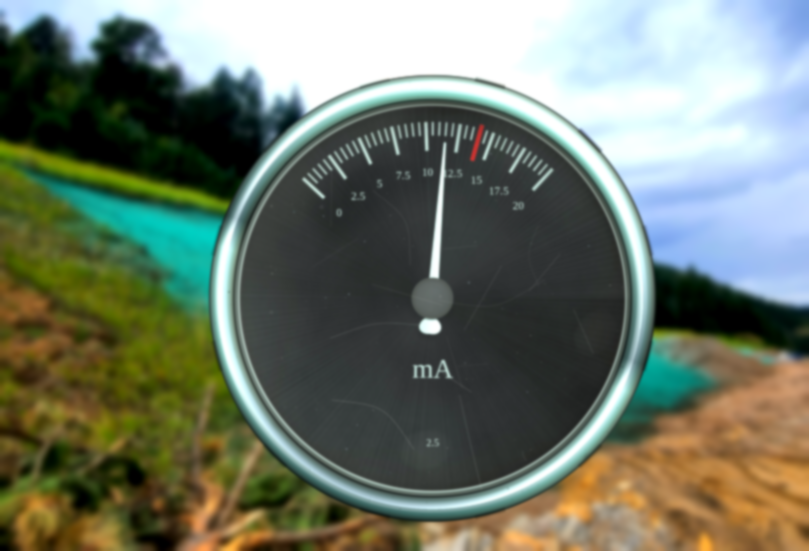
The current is 11.5
